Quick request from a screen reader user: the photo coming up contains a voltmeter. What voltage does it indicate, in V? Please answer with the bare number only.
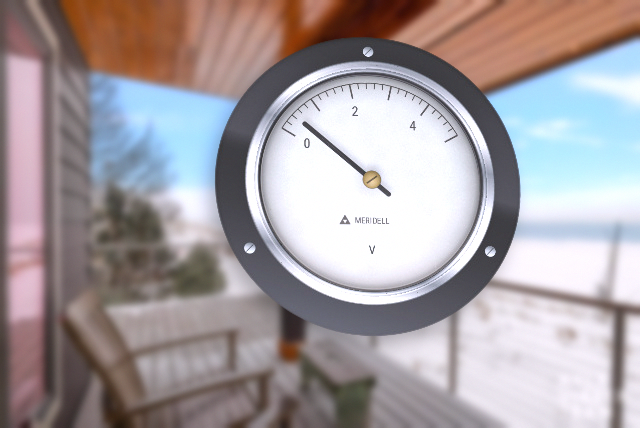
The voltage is 0.4
